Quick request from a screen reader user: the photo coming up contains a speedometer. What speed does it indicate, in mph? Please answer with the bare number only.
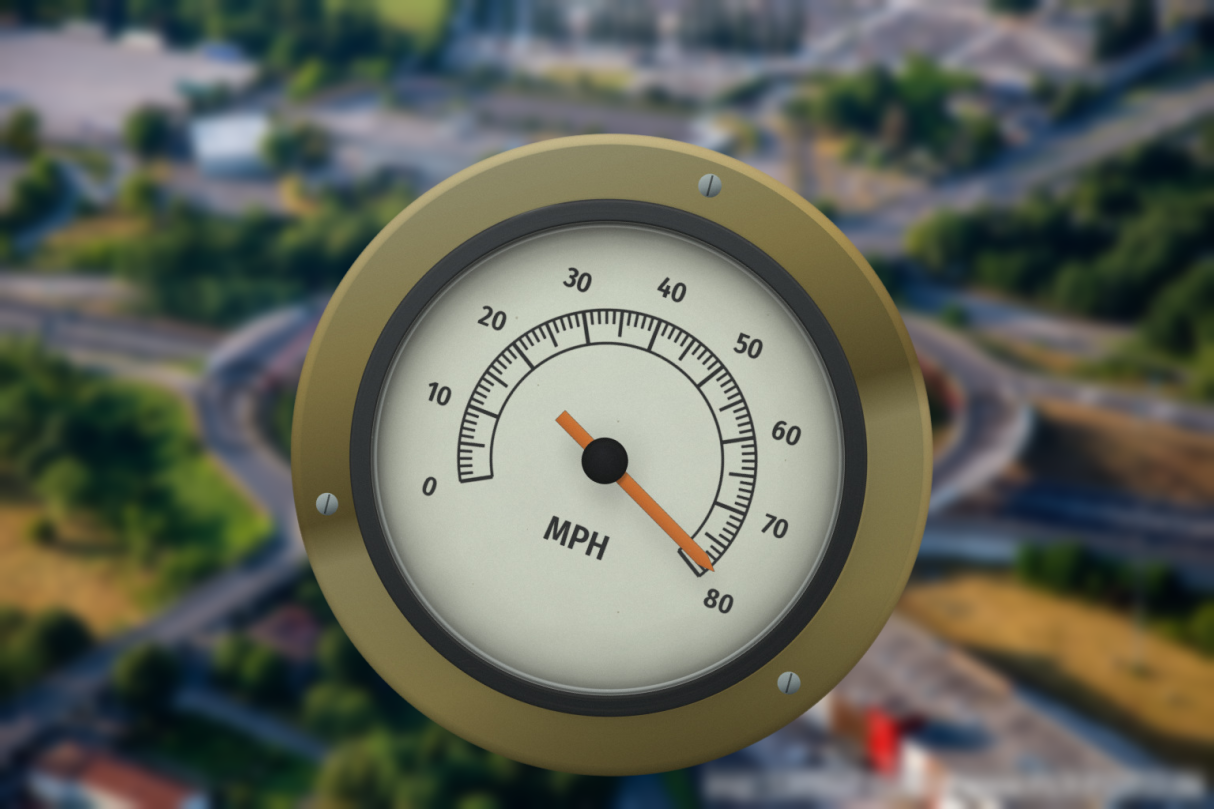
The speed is 78
